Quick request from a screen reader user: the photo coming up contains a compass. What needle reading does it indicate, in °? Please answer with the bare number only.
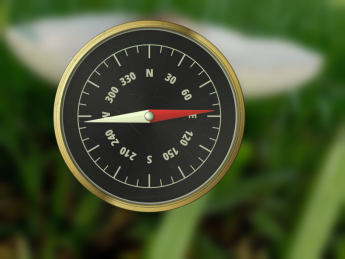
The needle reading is 85
